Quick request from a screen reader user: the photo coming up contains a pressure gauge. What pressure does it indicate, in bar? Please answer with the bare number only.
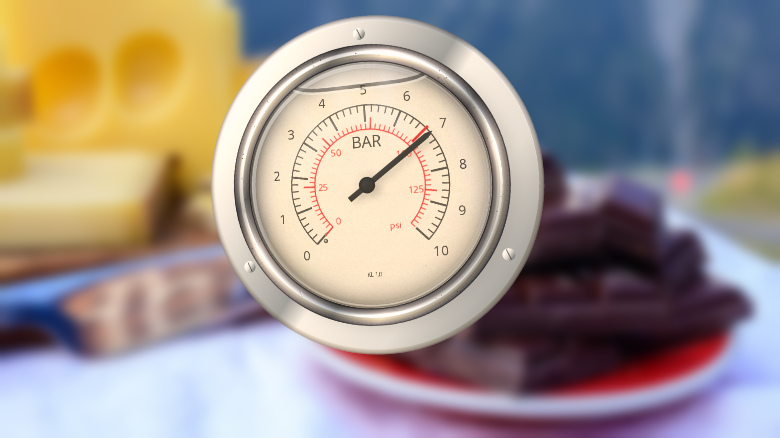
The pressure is 7
